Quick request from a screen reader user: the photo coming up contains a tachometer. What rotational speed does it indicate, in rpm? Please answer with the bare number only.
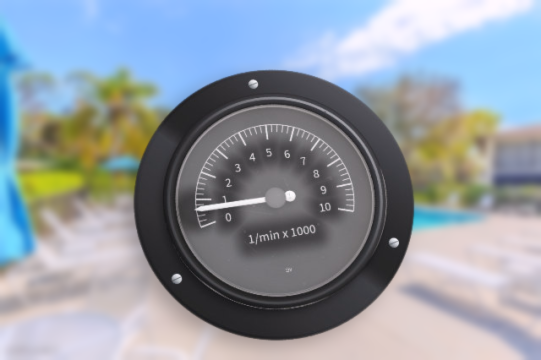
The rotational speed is 600
